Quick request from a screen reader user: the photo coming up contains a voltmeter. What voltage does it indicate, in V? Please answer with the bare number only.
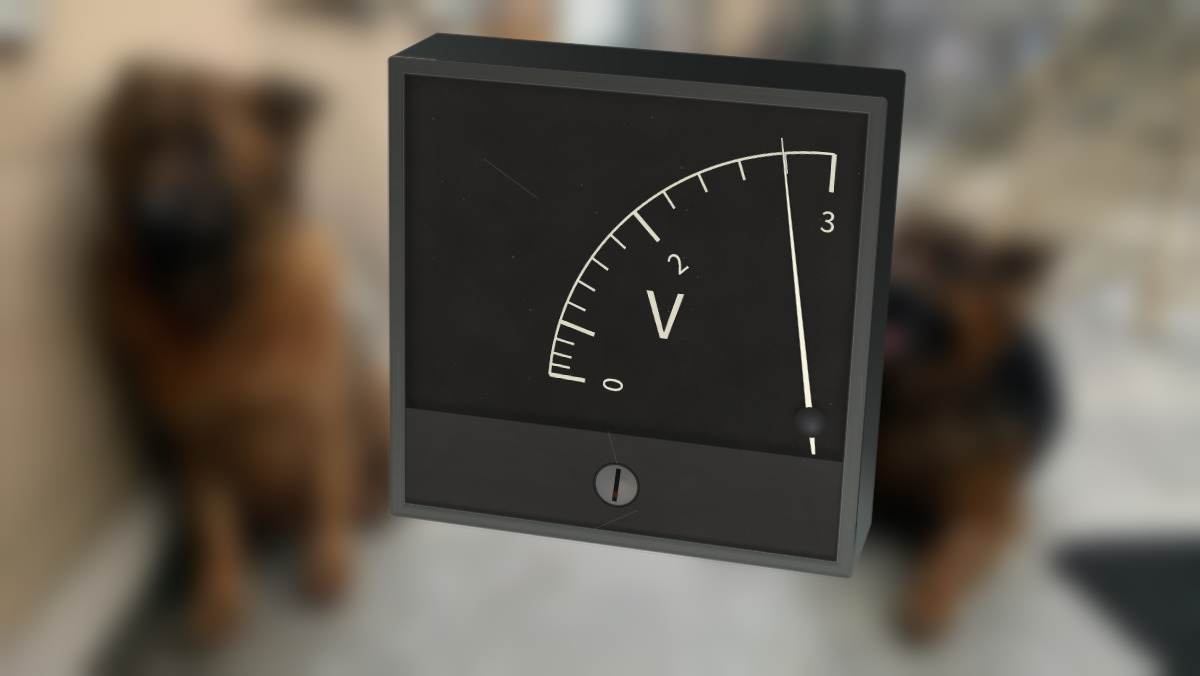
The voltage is 2.8
